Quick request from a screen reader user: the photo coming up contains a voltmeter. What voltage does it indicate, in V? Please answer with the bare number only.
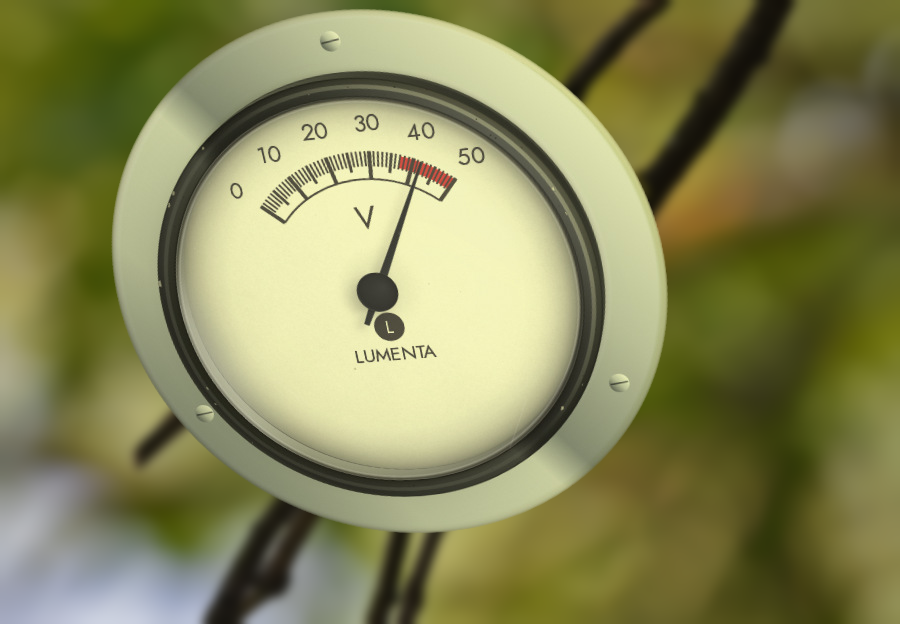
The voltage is 42
